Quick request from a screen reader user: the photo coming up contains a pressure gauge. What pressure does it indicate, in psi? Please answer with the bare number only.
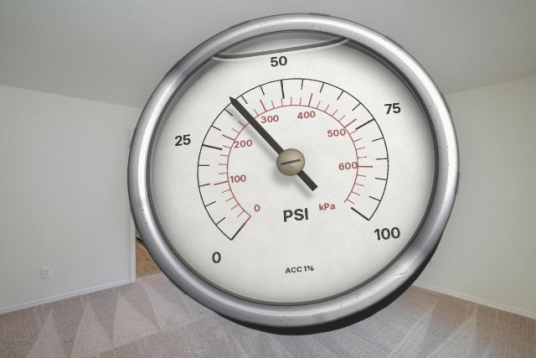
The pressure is 37.5
